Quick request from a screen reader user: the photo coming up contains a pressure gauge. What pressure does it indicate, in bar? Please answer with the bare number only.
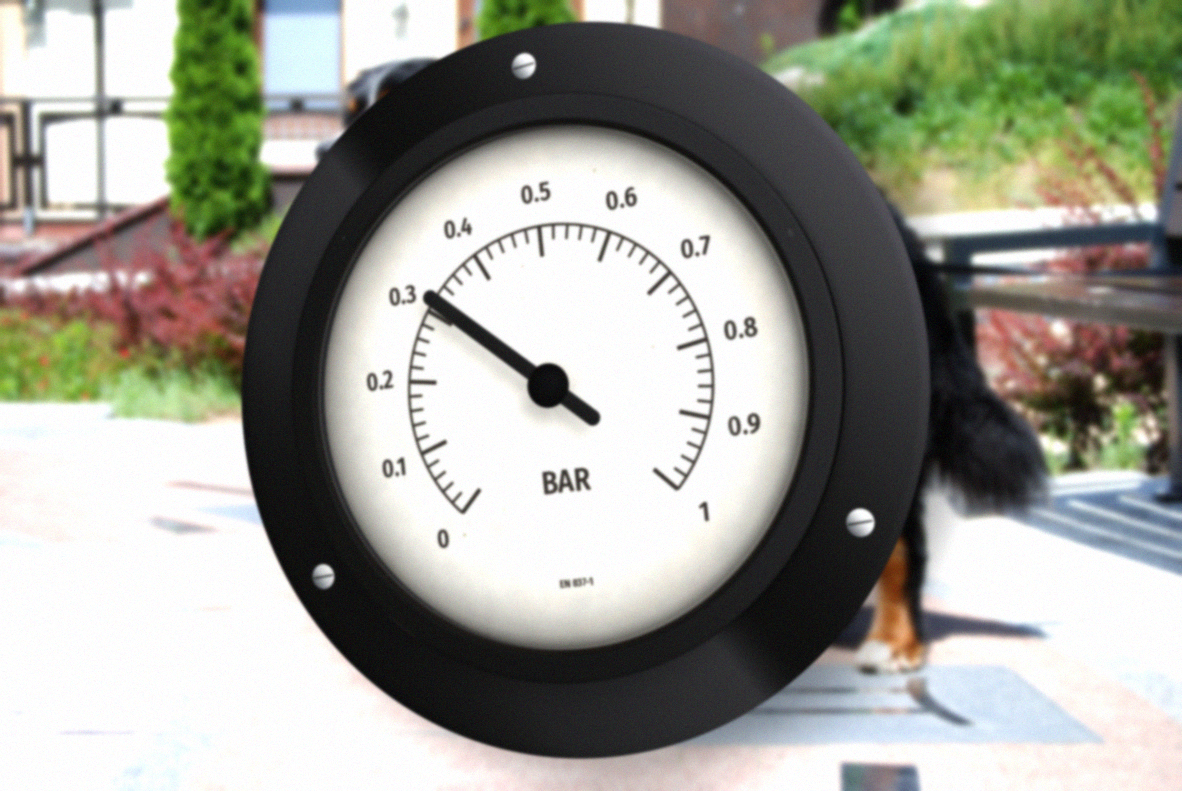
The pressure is 0.32
